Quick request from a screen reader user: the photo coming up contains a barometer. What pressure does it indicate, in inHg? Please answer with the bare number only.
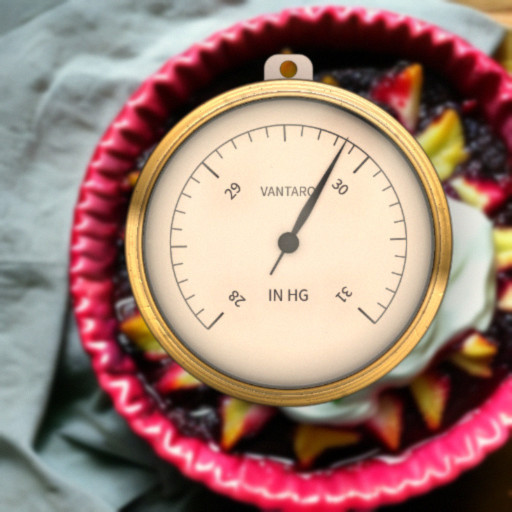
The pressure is 29.85
